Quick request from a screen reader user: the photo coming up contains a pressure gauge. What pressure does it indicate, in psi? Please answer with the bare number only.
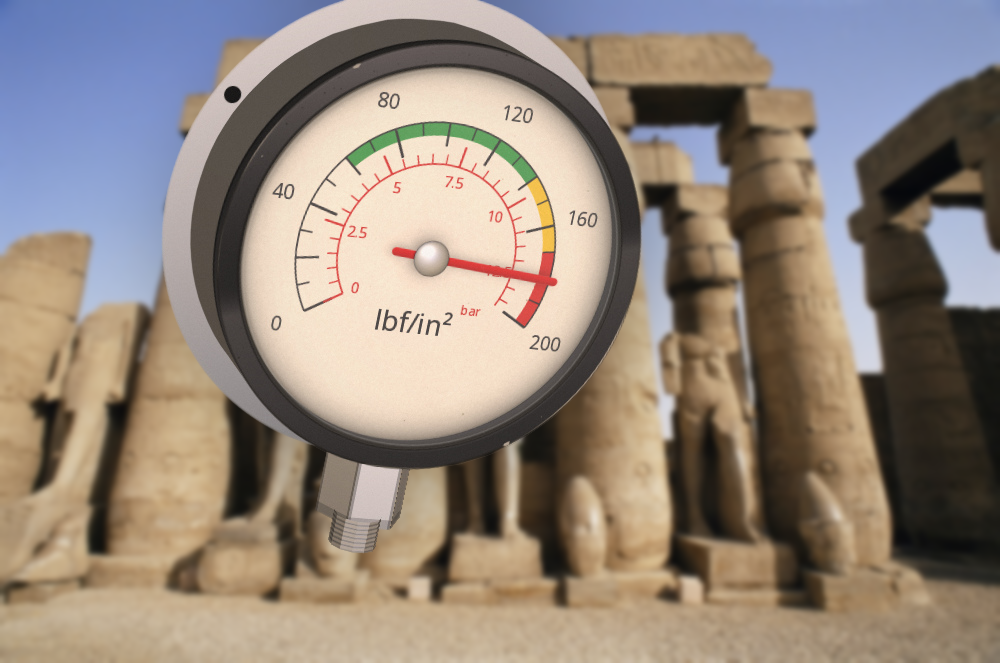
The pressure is 180
